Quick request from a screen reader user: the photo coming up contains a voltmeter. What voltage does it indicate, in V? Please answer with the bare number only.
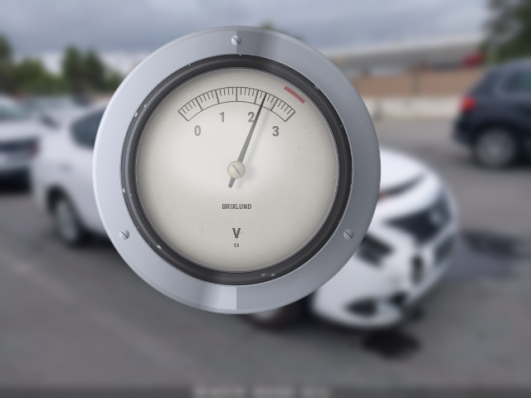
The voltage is 2.2
